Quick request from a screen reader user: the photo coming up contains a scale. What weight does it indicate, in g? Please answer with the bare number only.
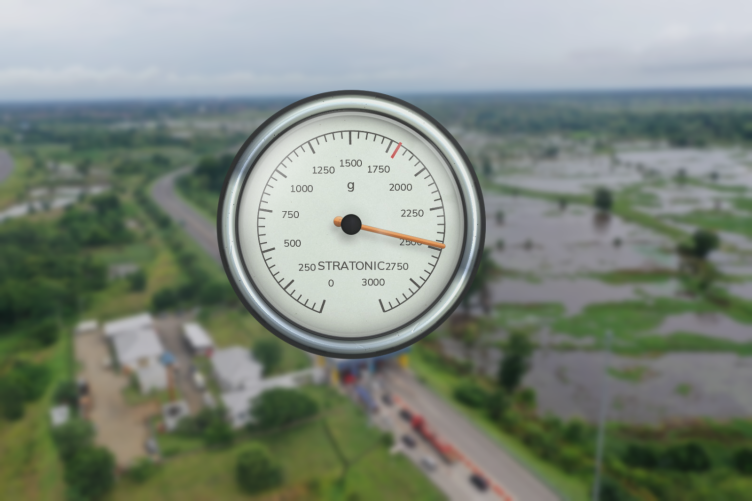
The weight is 2475
